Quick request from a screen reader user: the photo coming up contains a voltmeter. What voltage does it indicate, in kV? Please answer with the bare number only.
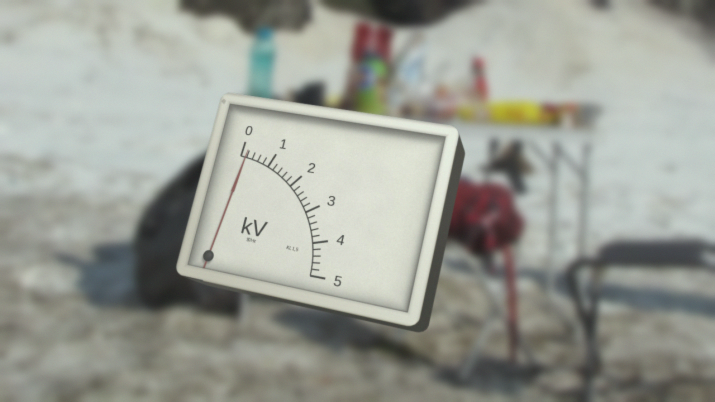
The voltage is 0.2
